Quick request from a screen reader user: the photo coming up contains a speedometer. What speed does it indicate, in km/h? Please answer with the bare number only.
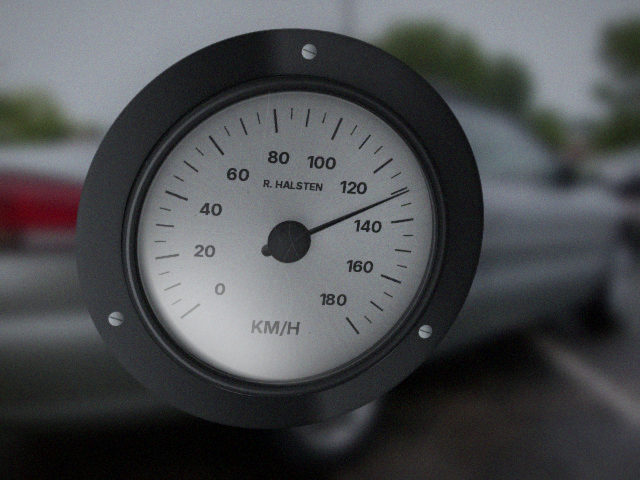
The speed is 130
